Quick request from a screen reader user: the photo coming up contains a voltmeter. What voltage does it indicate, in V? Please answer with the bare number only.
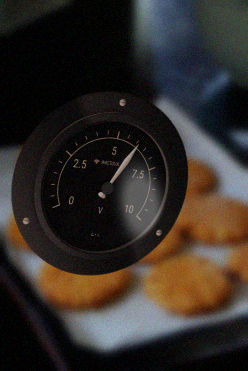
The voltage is 6
